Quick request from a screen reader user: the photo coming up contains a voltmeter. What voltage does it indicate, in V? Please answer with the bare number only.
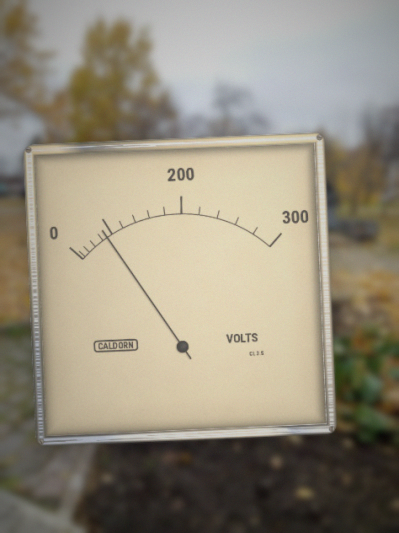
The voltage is 90
